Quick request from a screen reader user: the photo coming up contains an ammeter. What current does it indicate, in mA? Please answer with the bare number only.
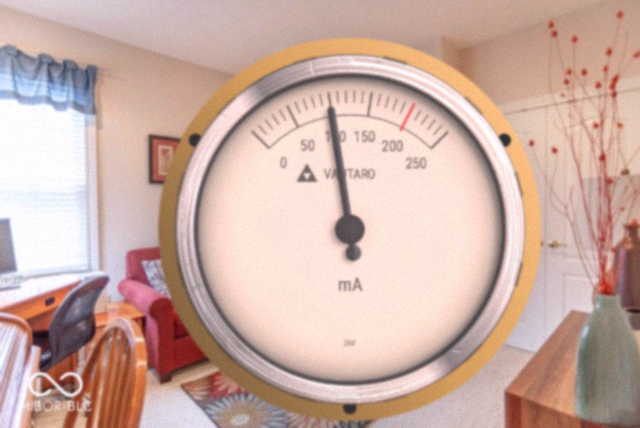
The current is 100
